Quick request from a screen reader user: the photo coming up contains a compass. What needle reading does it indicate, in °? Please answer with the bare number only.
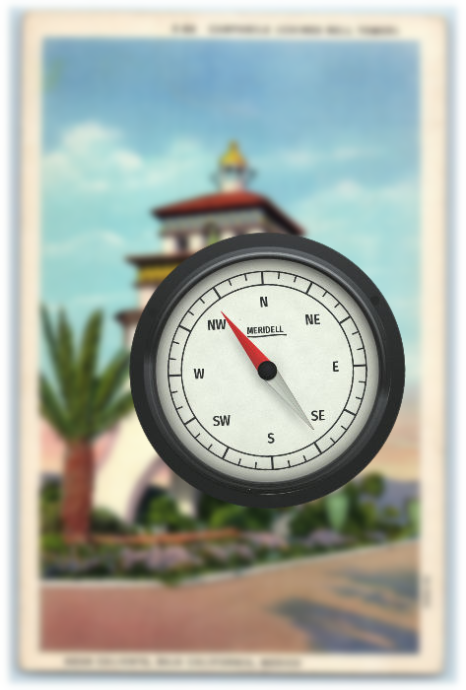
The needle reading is 325
